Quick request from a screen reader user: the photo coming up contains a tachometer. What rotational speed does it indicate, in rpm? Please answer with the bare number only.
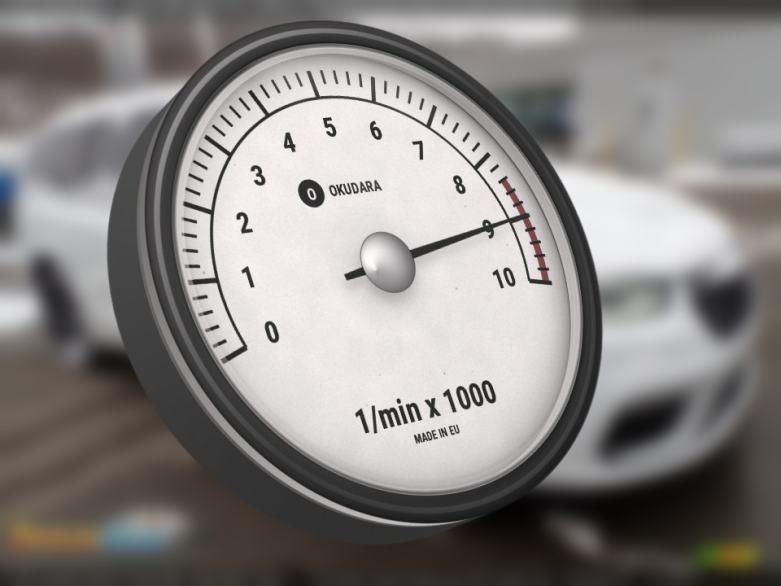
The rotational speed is 9000
